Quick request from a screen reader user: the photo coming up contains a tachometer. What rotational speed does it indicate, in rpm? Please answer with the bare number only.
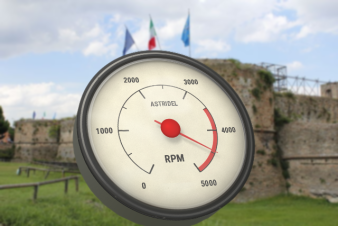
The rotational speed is 4500
